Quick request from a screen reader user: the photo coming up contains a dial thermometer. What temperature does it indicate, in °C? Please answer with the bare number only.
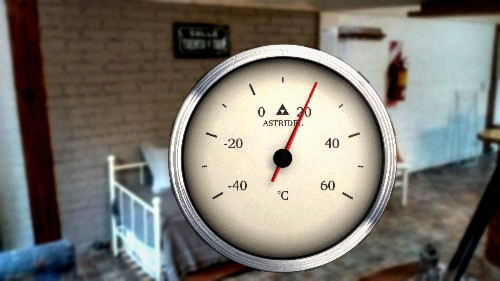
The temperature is 20
